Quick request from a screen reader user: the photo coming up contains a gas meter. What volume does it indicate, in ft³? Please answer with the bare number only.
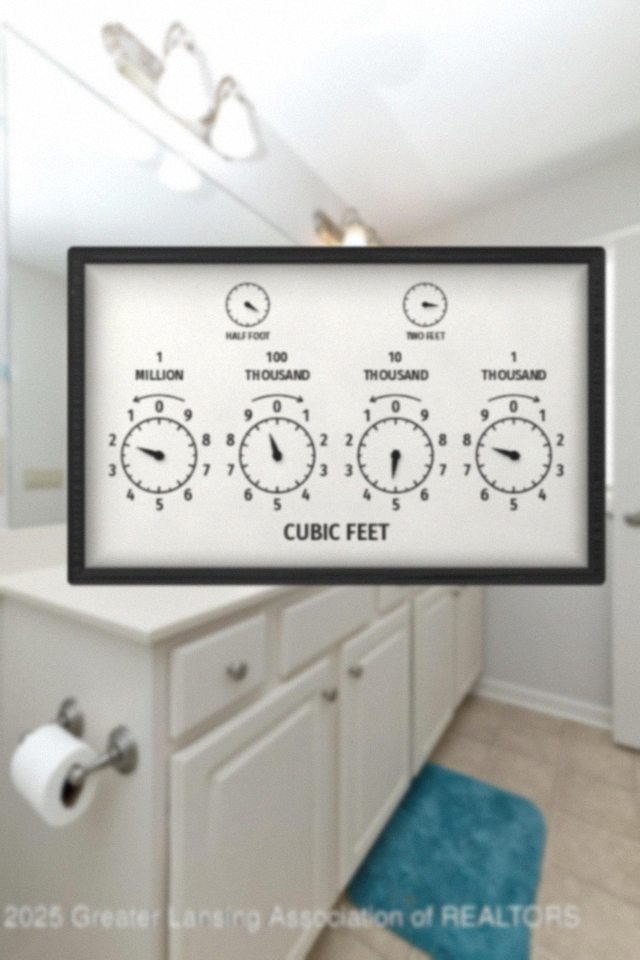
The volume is 194800
